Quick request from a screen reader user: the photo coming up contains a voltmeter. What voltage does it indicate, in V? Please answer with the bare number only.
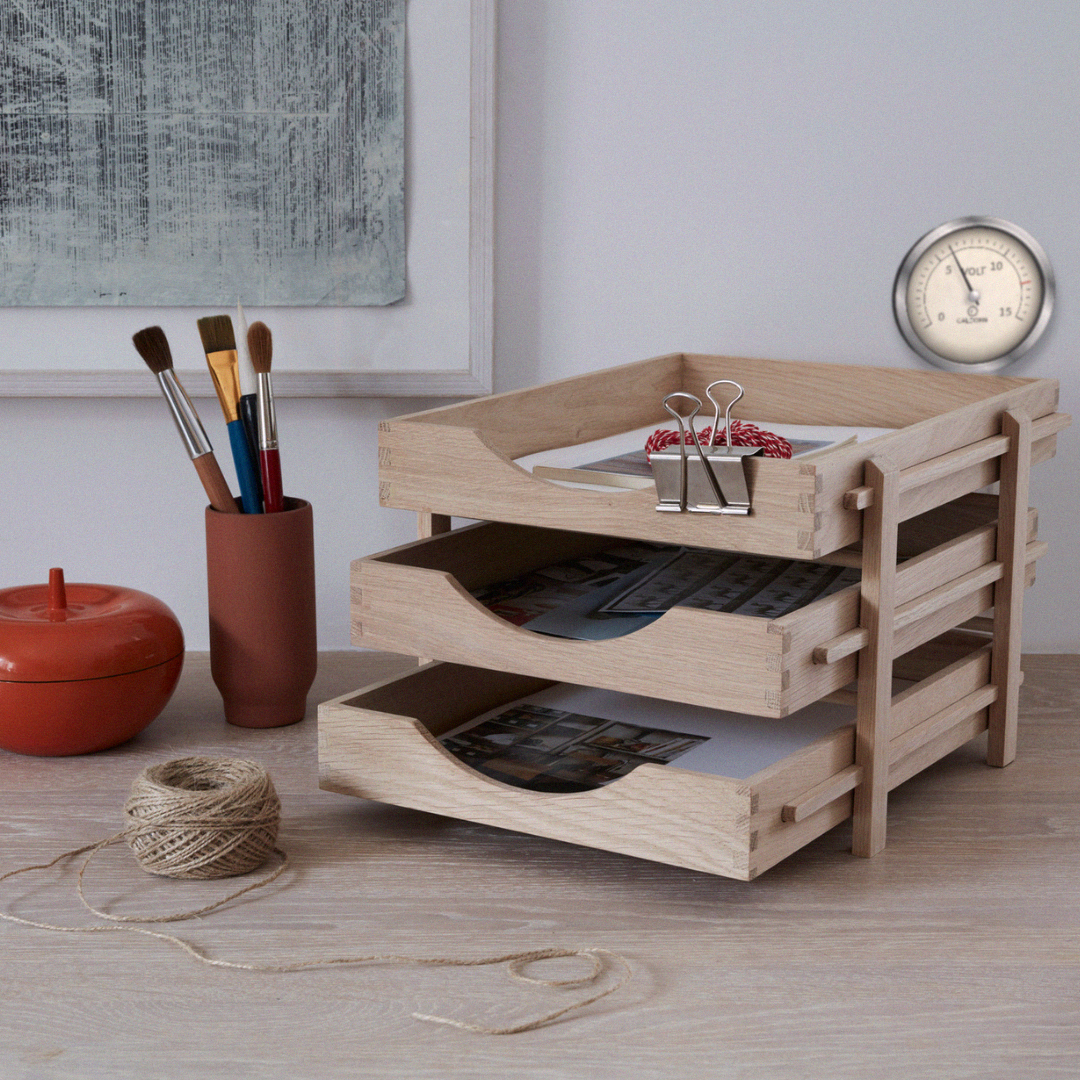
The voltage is 6
